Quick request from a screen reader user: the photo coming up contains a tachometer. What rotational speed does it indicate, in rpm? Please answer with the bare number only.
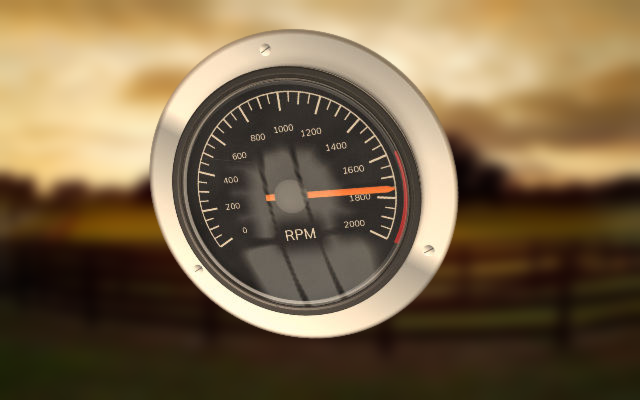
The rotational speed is 1750
